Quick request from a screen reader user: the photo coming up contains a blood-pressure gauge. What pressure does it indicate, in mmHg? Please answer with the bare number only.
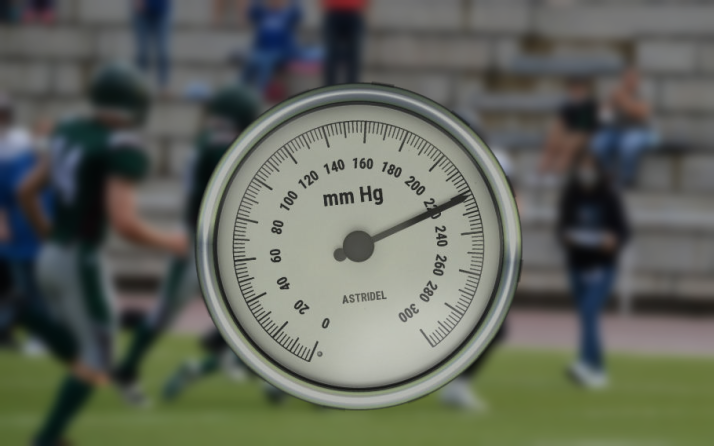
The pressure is 222
